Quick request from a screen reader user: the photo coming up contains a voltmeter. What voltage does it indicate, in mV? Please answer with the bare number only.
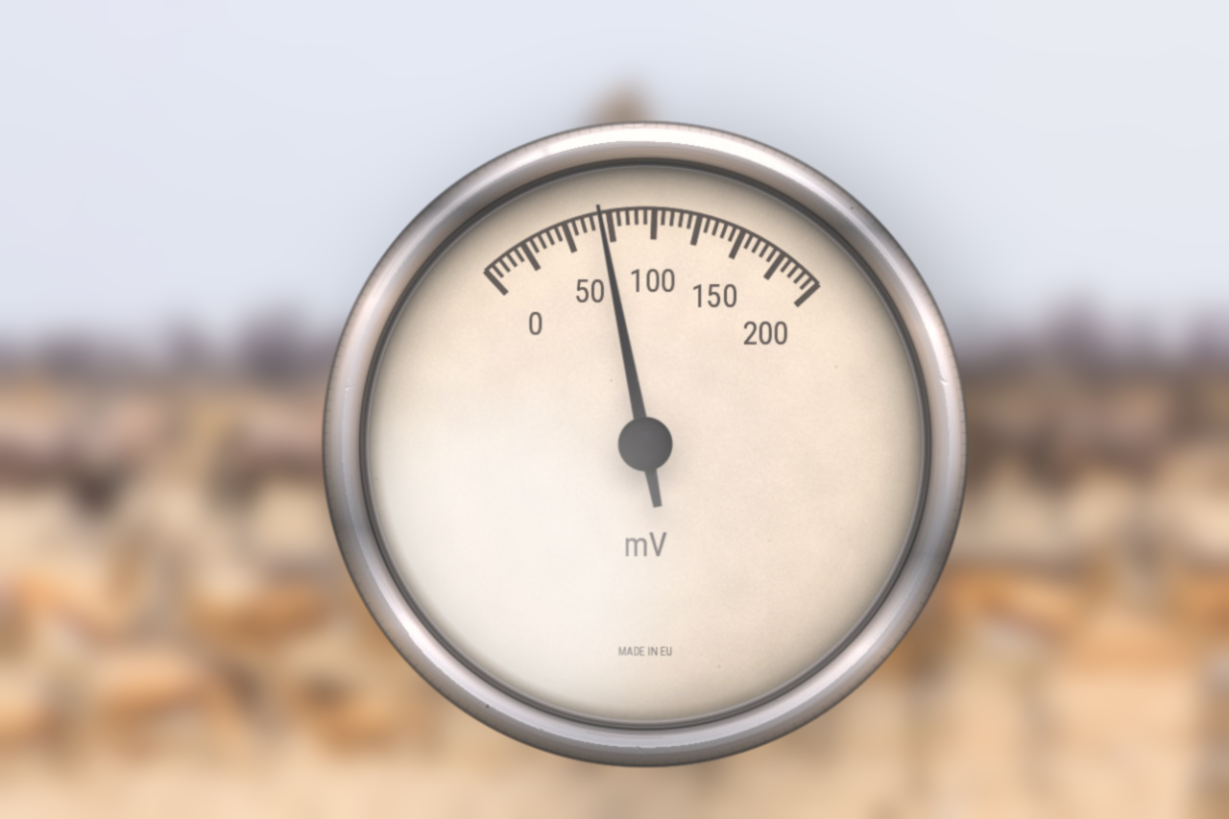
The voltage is 70
